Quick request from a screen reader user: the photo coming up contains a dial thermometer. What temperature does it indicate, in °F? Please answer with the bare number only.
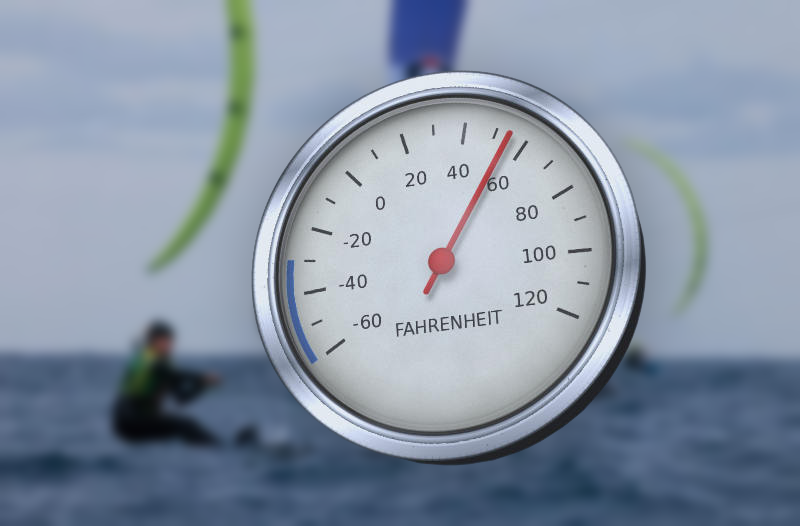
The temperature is 55
